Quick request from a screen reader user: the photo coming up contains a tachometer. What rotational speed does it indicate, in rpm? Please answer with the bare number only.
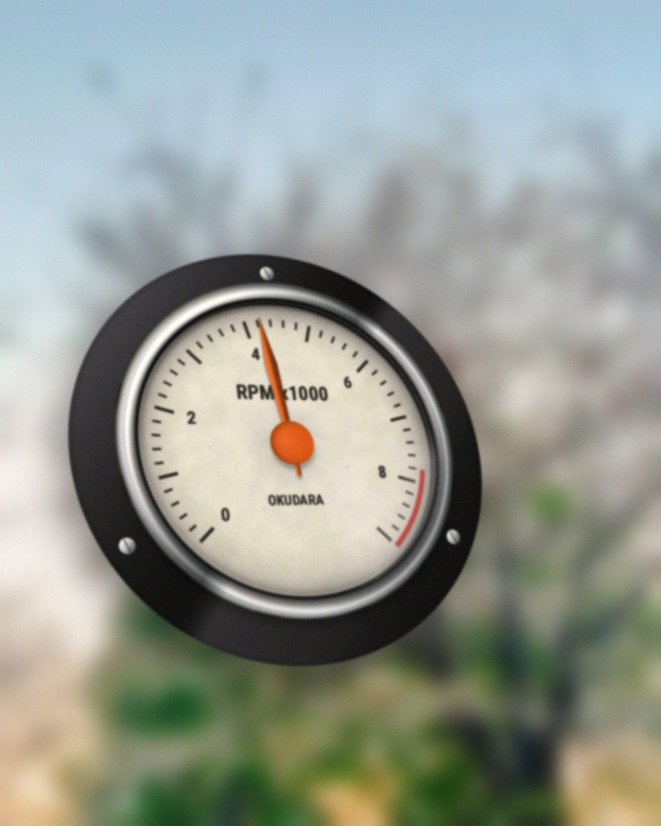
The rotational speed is 4200
